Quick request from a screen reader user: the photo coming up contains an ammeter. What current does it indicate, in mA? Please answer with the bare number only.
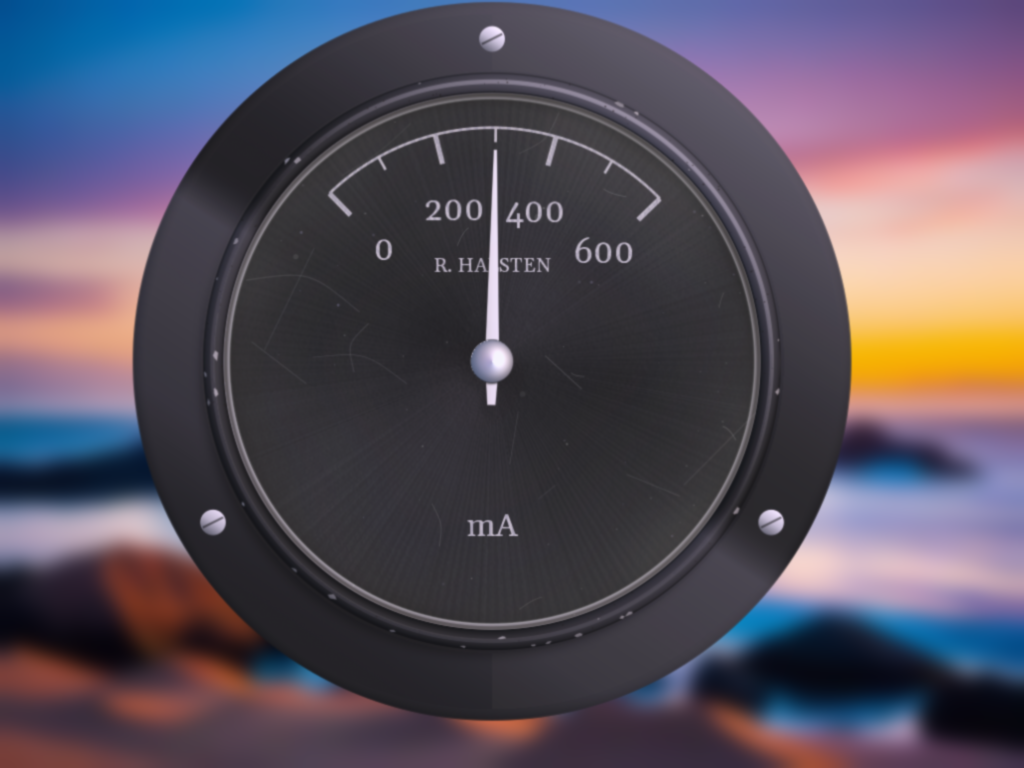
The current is 300
